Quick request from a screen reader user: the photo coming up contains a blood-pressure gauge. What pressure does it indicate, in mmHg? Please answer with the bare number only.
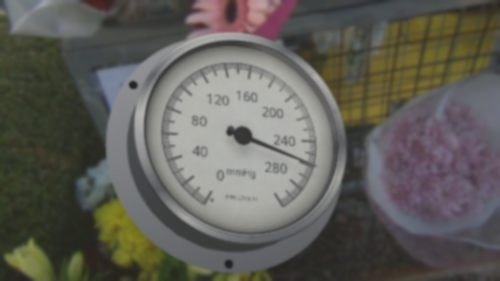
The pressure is 260
